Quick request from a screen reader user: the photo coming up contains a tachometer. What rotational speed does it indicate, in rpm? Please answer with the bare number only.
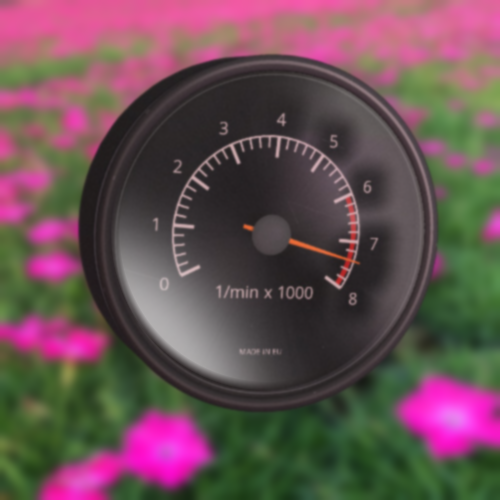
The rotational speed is 7400
